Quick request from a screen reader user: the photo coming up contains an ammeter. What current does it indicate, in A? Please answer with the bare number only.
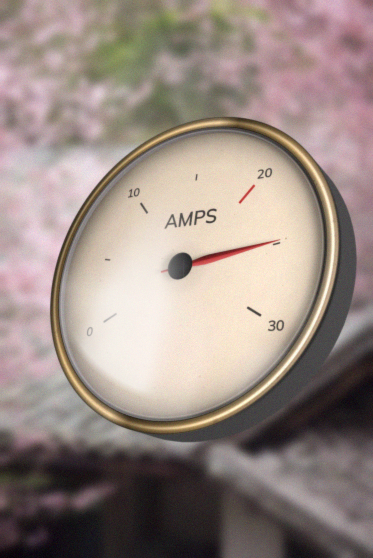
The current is 25
